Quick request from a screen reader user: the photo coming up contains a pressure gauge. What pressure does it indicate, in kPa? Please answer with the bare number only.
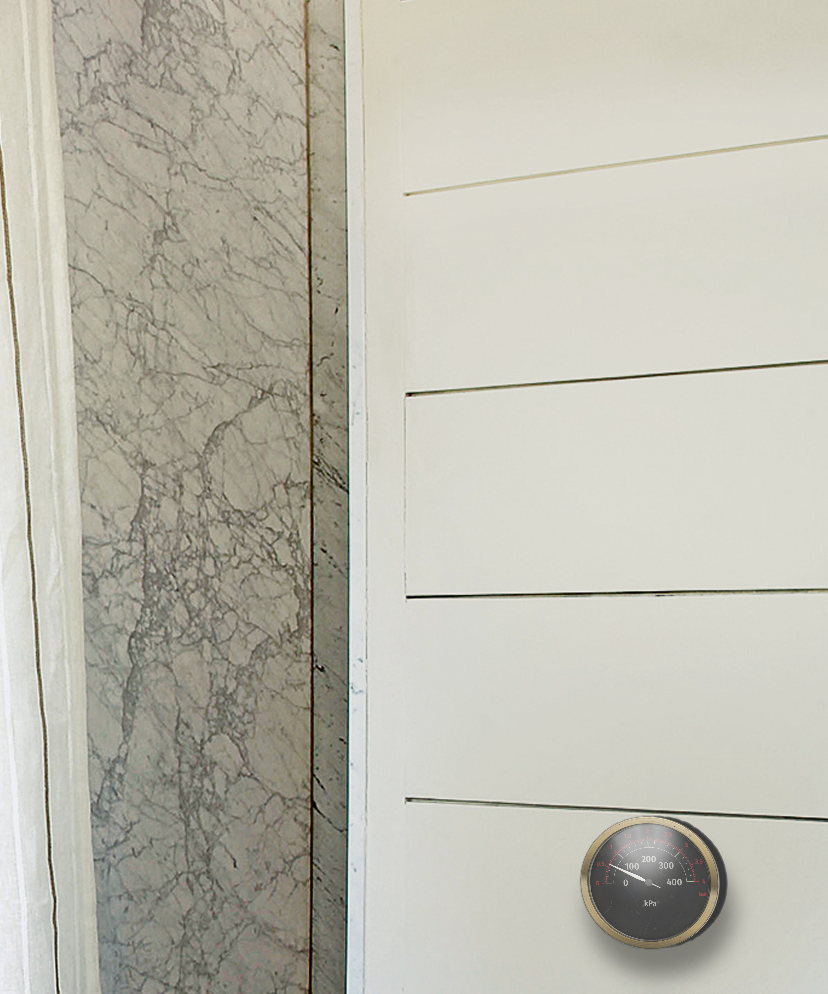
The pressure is 60
